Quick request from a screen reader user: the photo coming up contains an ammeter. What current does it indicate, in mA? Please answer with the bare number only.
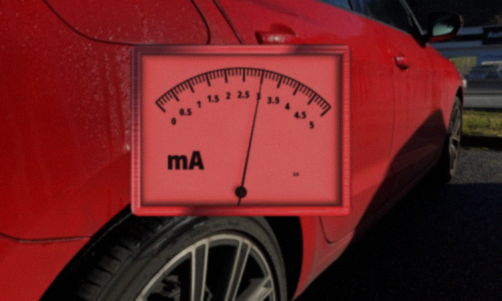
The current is 3
